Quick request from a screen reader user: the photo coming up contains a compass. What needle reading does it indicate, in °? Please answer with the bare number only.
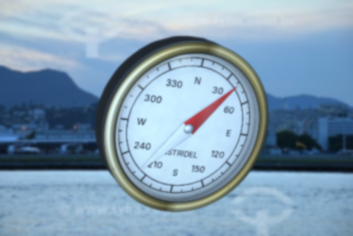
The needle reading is 40
